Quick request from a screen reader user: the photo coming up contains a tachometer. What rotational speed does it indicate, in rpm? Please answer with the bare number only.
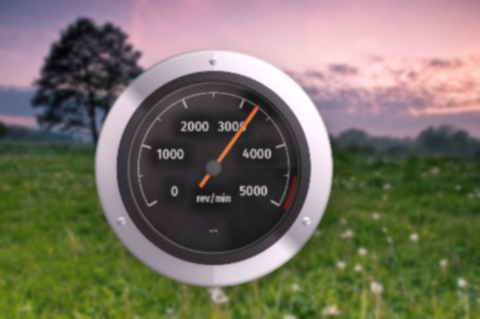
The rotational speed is 3250
